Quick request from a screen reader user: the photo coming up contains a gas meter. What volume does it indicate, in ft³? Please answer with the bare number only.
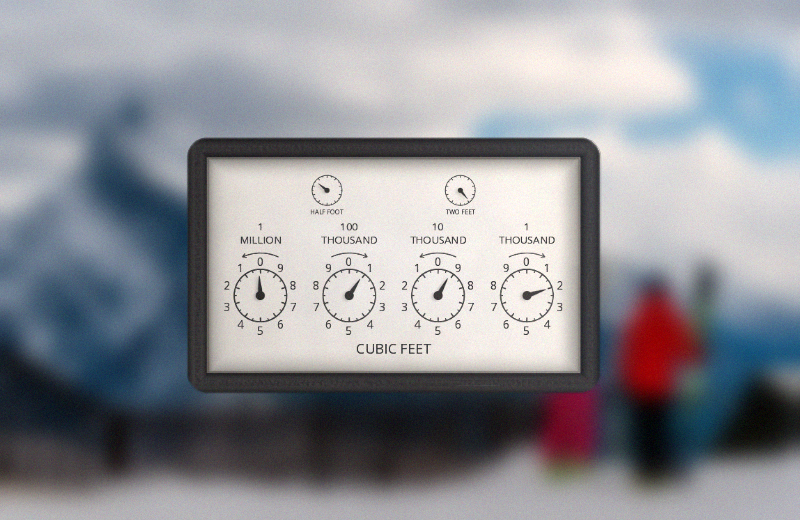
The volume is 9200
